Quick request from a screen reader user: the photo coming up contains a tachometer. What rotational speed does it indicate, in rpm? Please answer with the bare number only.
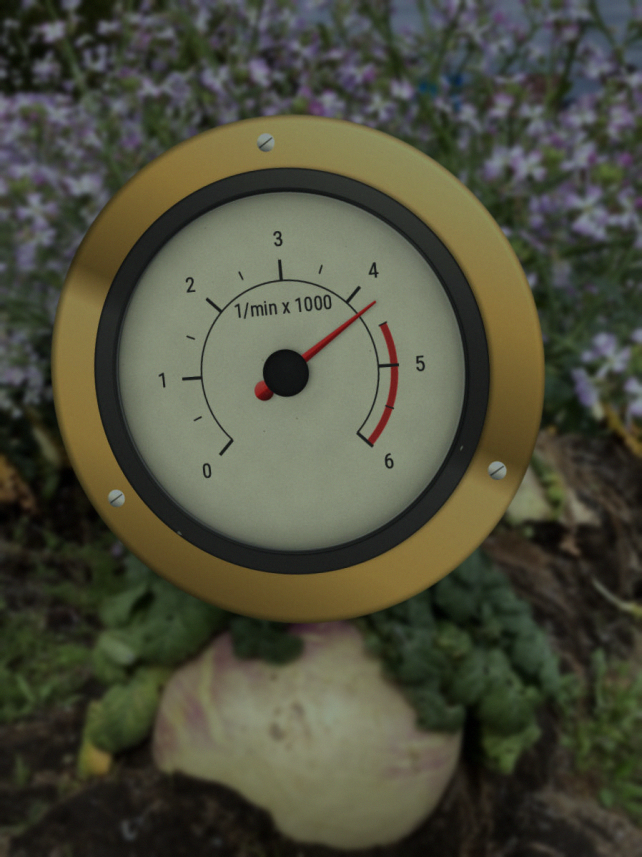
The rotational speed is 4250
